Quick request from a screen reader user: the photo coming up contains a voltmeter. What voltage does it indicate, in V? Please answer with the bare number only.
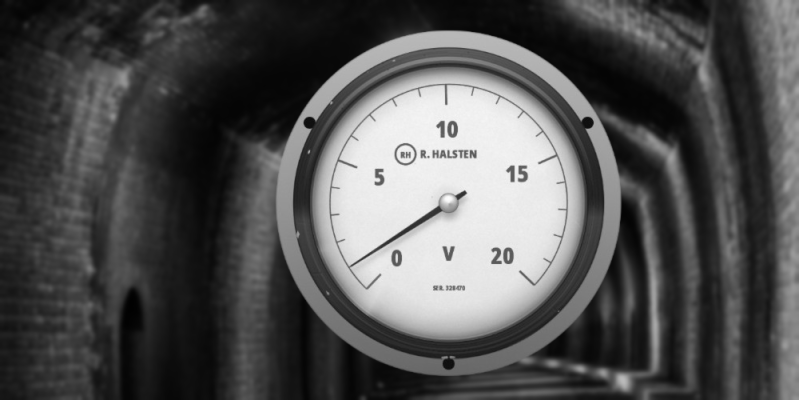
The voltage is 1
